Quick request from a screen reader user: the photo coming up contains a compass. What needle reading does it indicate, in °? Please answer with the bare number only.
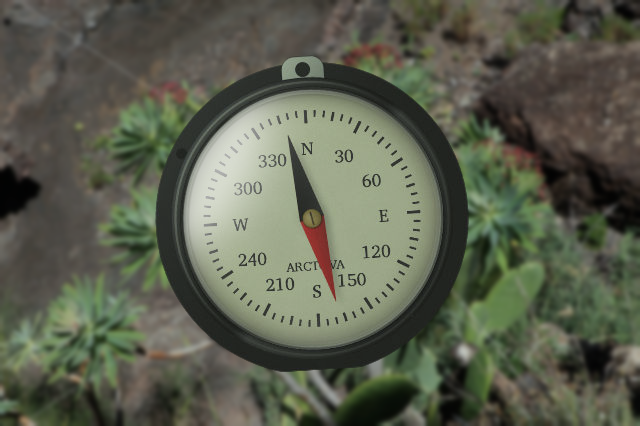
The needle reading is 167.5
